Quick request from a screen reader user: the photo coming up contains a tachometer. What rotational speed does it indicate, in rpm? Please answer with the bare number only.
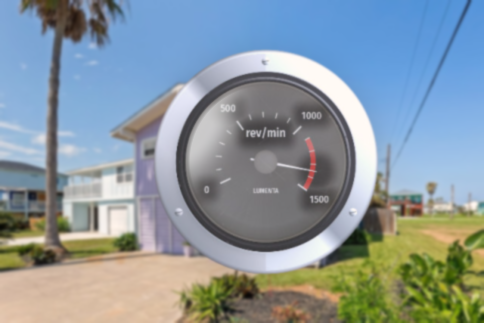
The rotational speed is 1350
